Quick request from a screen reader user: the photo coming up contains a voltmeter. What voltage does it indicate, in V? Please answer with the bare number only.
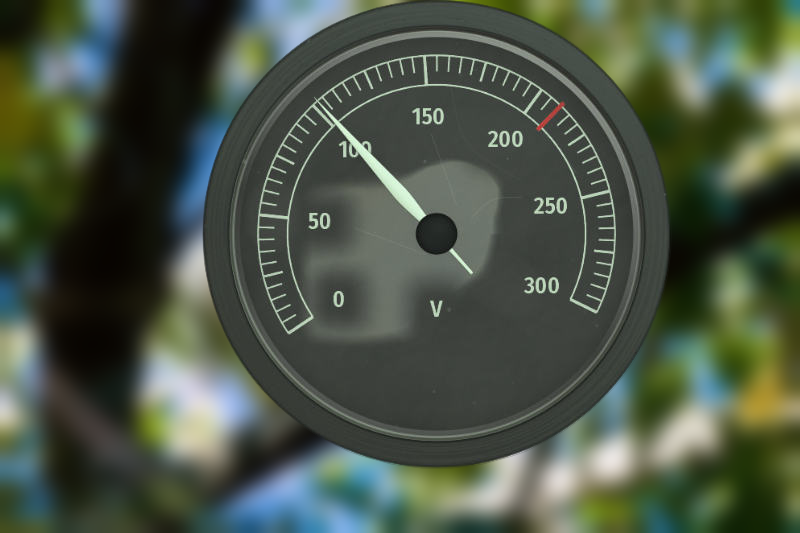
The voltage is 102.5
